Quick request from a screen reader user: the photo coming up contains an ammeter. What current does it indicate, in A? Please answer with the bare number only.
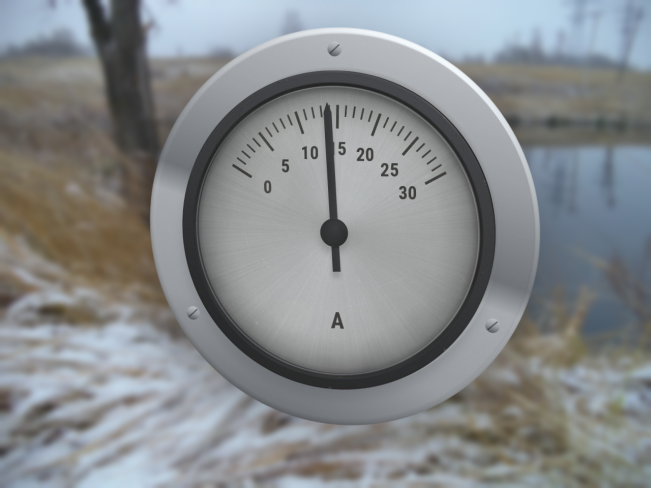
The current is 14
